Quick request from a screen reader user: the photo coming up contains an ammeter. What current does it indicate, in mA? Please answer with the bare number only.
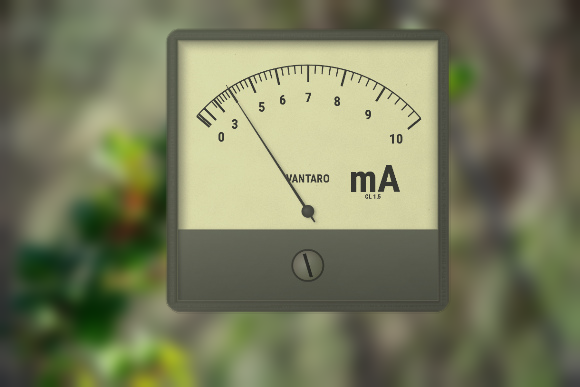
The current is 4
